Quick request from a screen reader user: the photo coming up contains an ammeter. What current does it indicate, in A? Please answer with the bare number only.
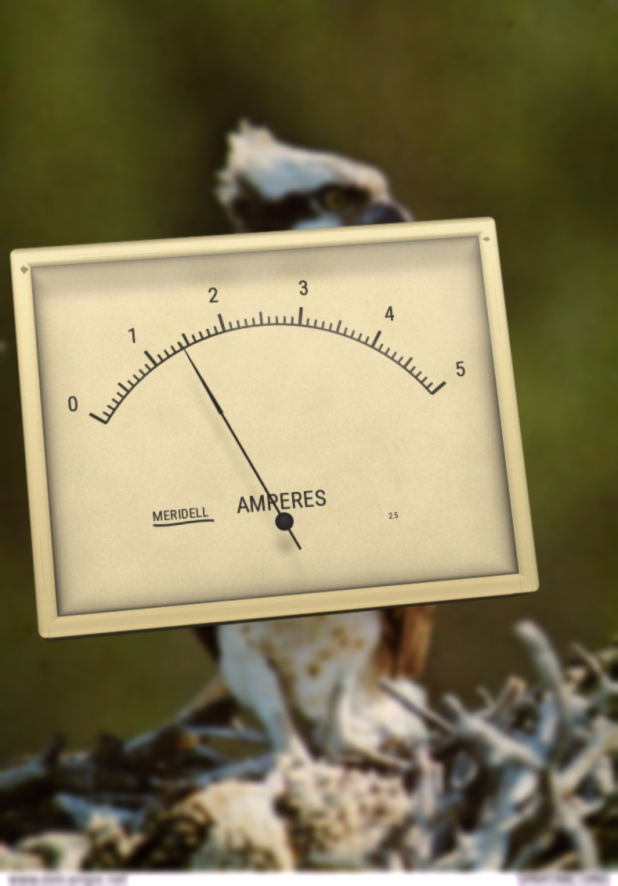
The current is 1.4
